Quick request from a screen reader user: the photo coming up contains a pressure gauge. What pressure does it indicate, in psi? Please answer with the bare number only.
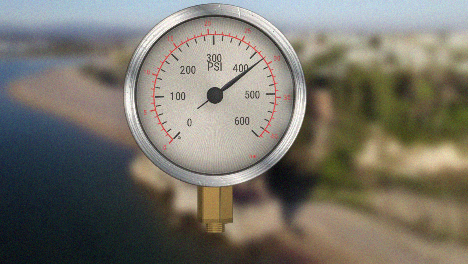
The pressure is 420
